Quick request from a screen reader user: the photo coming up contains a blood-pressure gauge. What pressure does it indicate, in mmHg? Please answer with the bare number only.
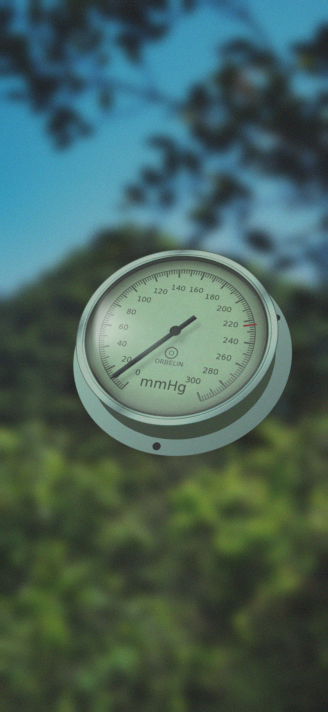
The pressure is 10
